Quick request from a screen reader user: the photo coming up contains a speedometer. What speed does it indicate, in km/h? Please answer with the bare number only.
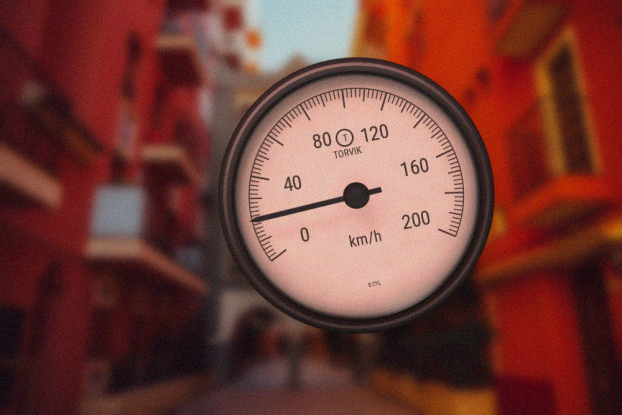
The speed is 20
